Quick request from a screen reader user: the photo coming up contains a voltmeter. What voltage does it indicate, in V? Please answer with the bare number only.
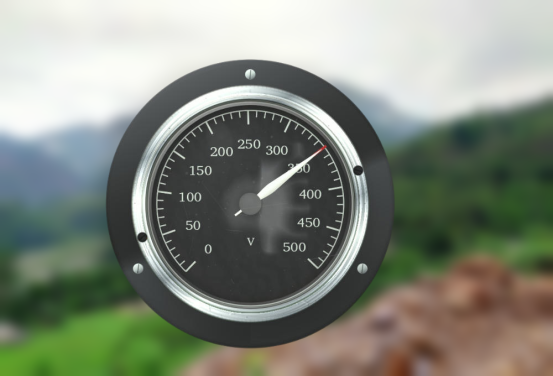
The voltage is 350
